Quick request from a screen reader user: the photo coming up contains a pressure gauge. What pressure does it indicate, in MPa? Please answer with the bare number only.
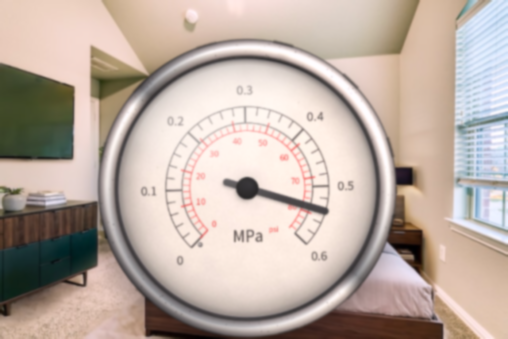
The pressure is 0.54
